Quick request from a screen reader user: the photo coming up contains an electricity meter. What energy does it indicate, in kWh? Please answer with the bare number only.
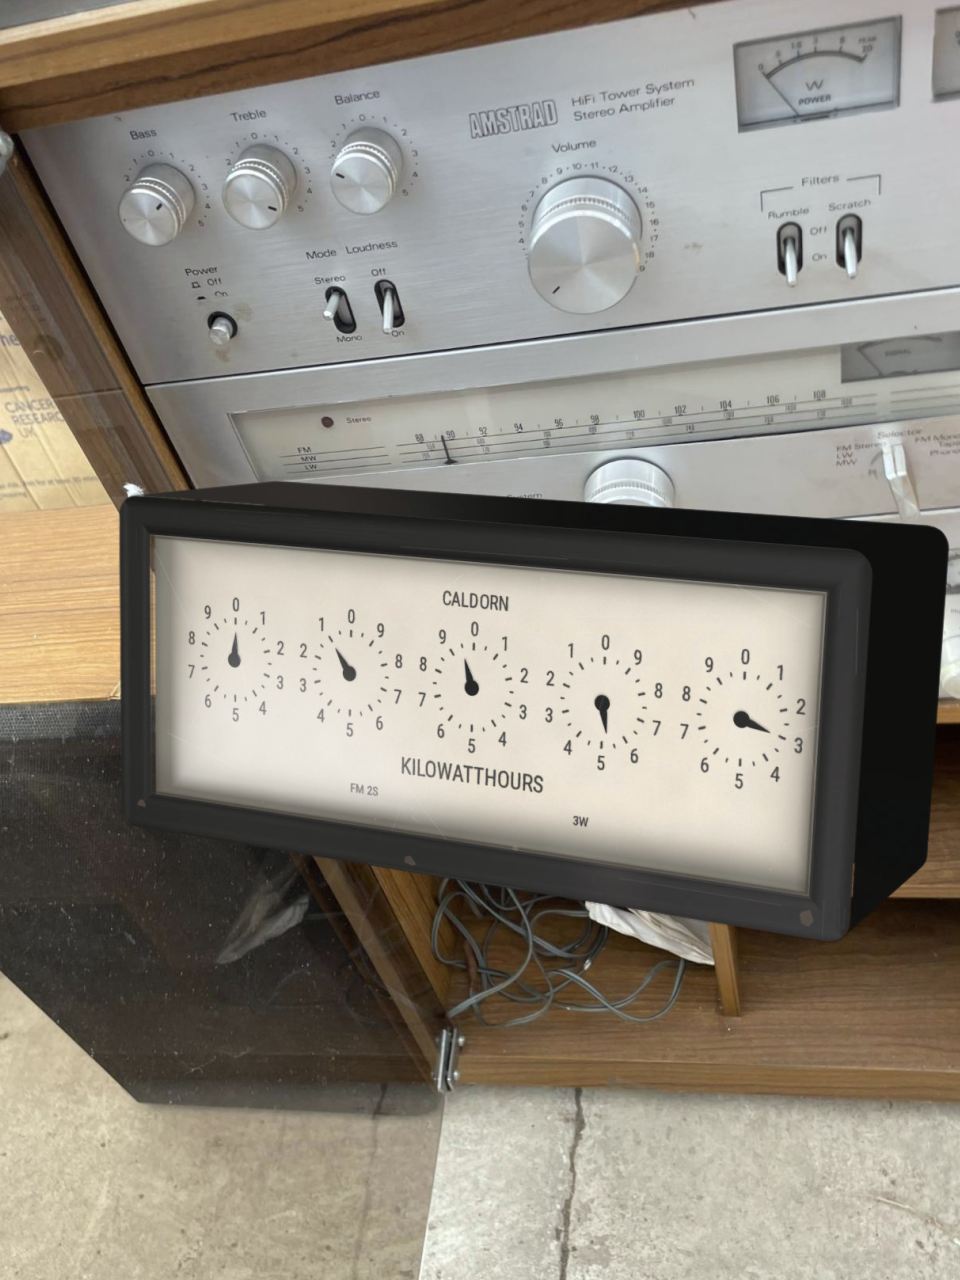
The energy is 953
